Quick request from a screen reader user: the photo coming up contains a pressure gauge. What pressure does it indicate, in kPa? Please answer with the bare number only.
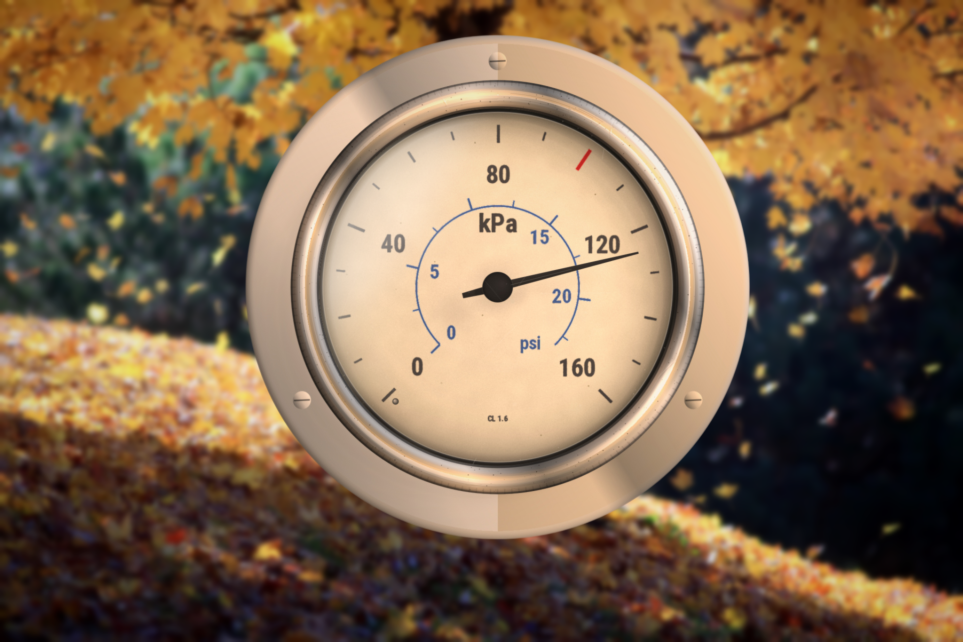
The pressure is 125
